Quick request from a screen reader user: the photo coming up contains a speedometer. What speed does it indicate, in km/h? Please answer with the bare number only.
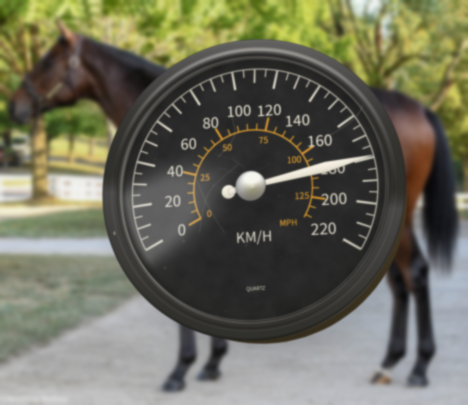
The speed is 180
